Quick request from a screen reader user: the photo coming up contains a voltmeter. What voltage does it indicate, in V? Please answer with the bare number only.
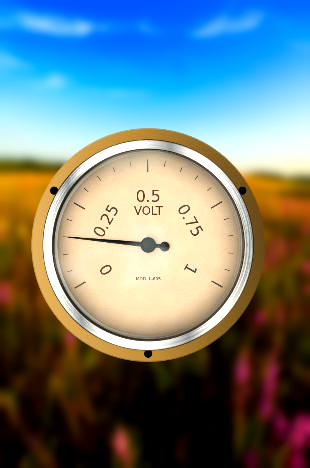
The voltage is 0.15
